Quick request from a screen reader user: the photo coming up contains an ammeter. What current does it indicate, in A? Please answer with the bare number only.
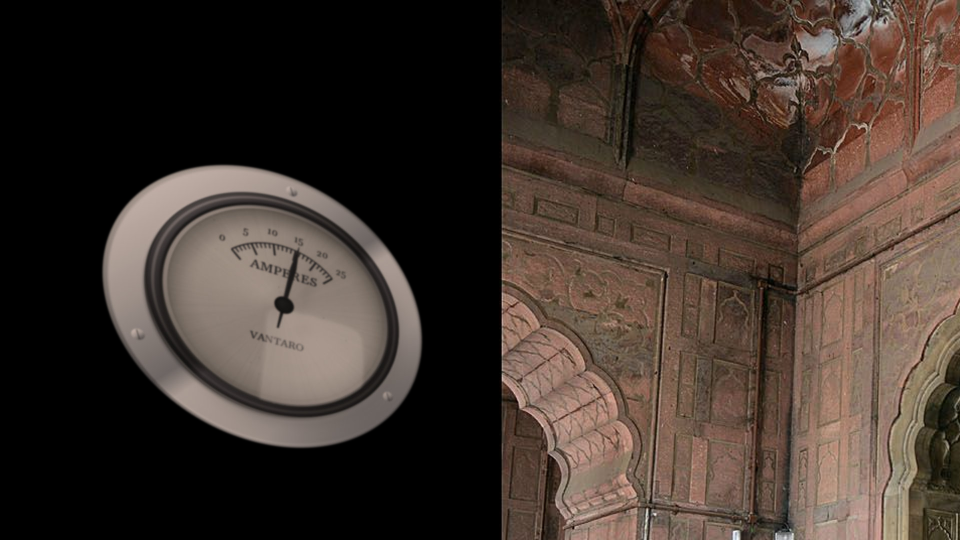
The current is 15
